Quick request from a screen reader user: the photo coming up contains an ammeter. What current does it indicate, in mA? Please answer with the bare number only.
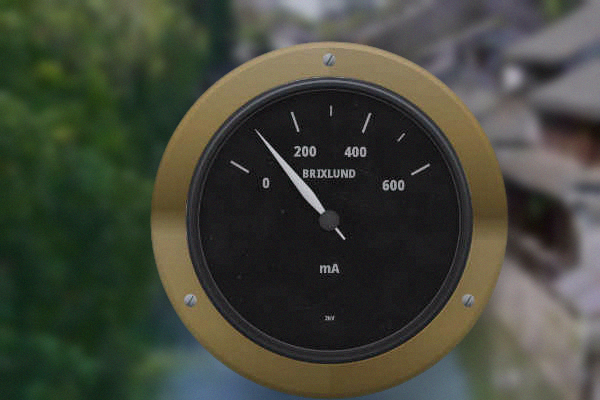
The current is 100
